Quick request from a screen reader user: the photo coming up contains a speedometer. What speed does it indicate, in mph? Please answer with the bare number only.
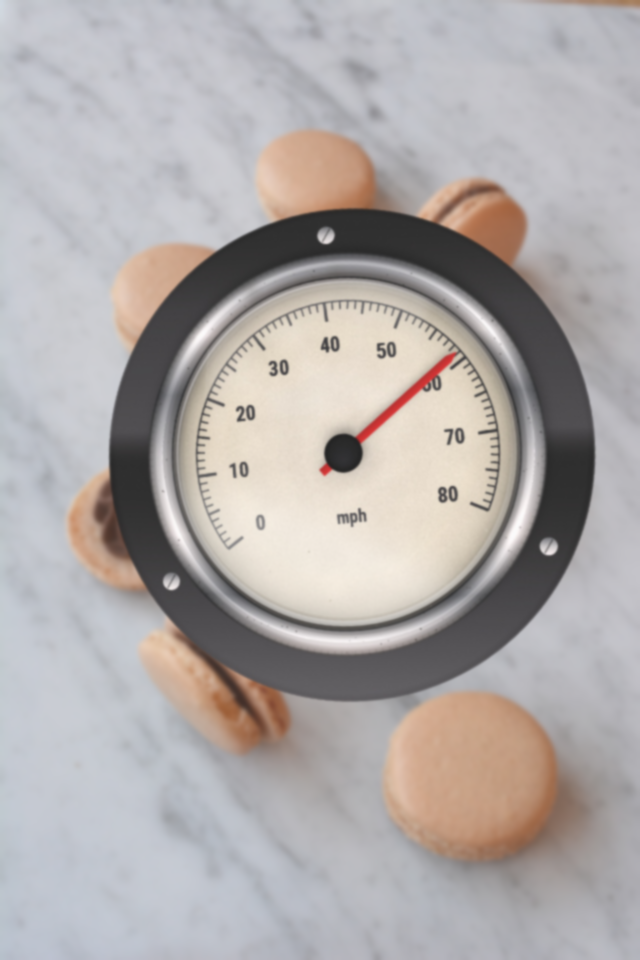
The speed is 59
